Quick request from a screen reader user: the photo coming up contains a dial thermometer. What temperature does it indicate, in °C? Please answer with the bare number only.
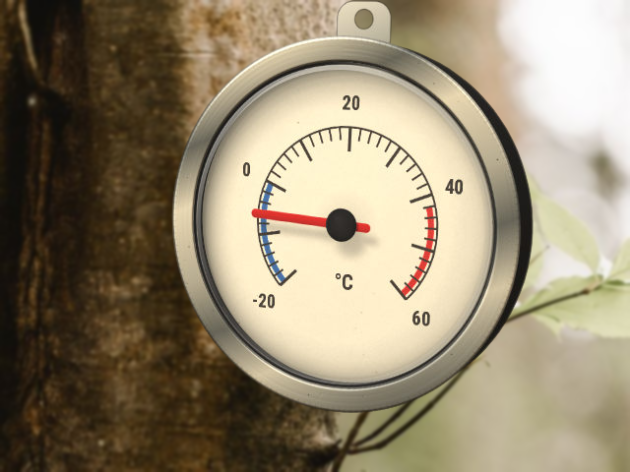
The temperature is -6
